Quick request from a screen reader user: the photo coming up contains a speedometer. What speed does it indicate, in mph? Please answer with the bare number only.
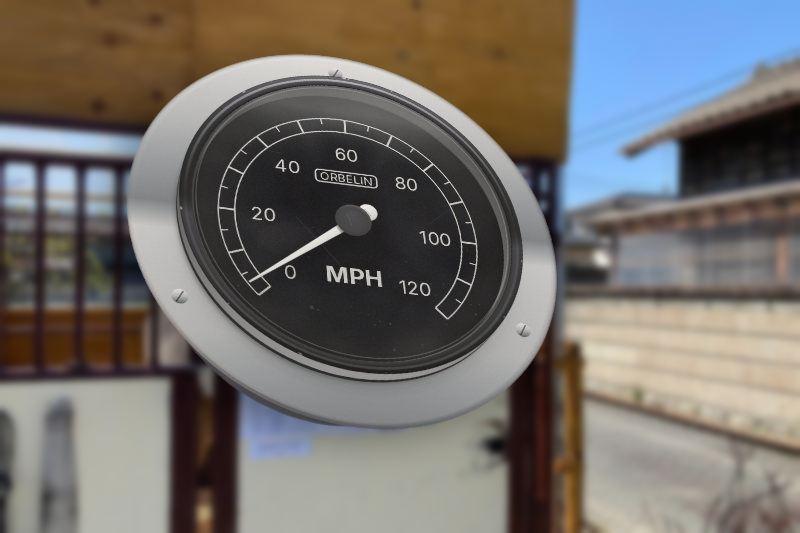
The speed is 2.5
